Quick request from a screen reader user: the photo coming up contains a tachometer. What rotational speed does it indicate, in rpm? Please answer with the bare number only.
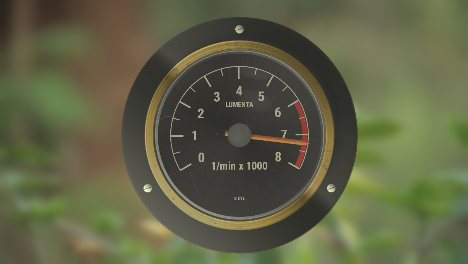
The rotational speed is 7250
